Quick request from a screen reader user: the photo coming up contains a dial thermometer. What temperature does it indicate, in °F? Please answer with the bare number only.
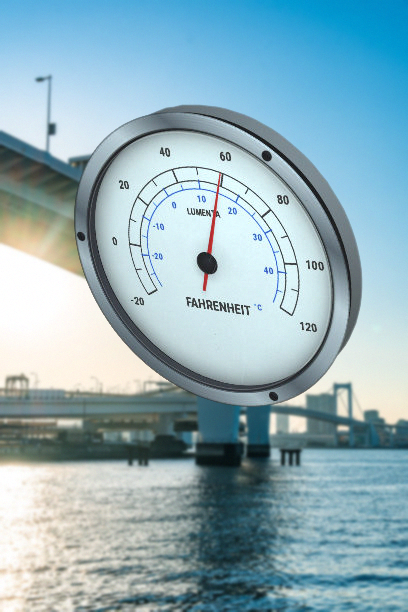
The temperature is 60
